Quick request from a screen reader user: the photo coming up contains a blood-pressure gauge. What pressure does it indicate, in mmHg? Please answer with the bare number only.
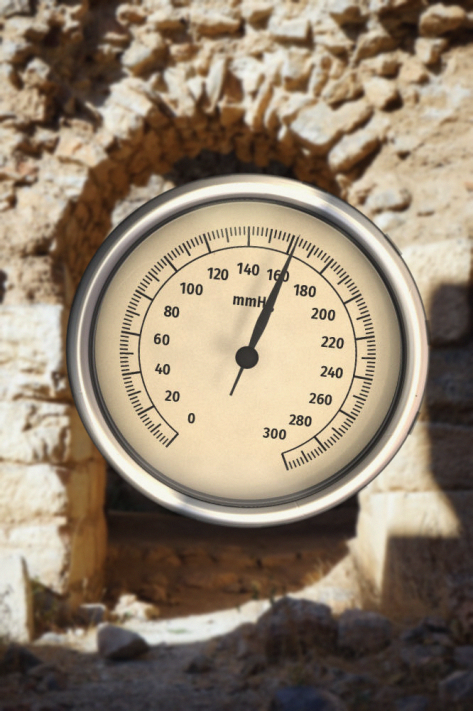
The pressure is 162
